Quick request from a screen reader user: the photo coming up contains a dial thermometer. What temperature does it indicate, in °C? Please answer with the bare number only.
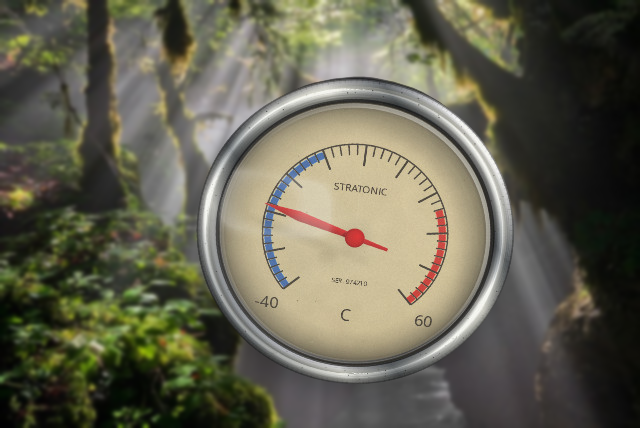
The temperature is -18
